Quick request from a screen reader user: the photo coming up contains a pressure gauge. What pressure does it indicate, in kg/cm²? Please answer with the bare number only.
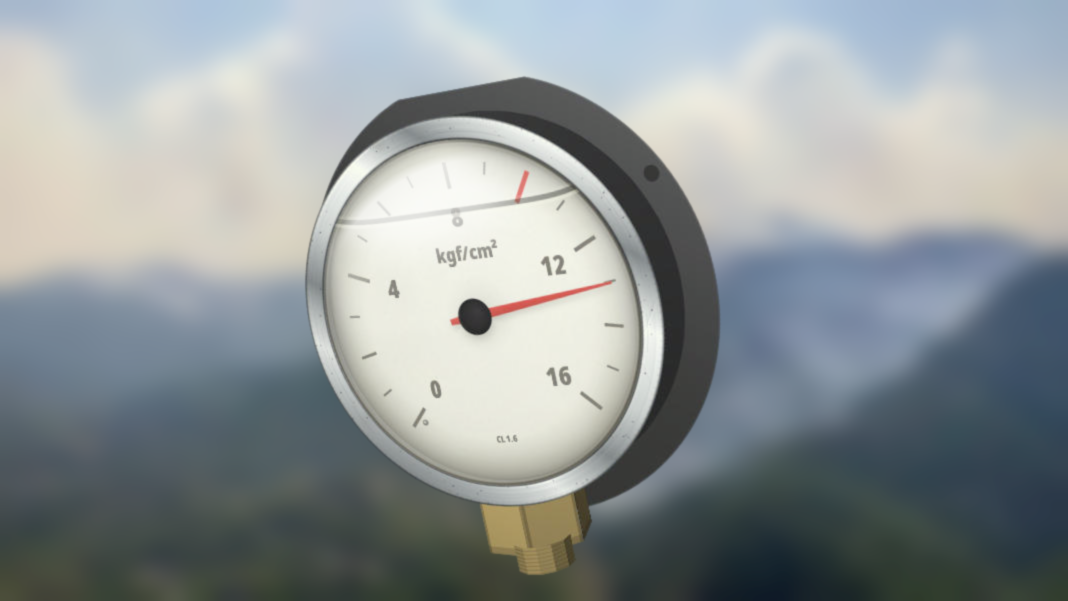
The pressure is 13
